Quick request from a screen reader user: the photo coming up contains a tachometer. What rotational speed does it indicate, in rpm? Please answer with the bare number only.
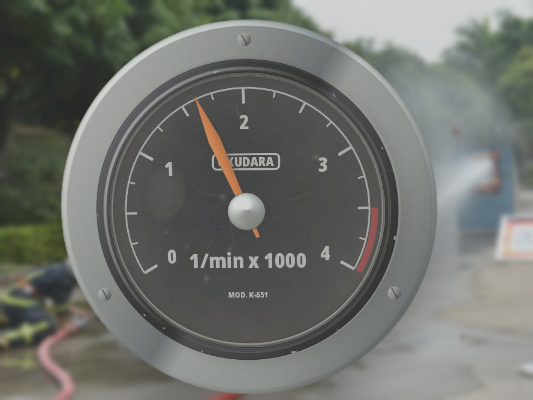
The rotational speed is 1625
